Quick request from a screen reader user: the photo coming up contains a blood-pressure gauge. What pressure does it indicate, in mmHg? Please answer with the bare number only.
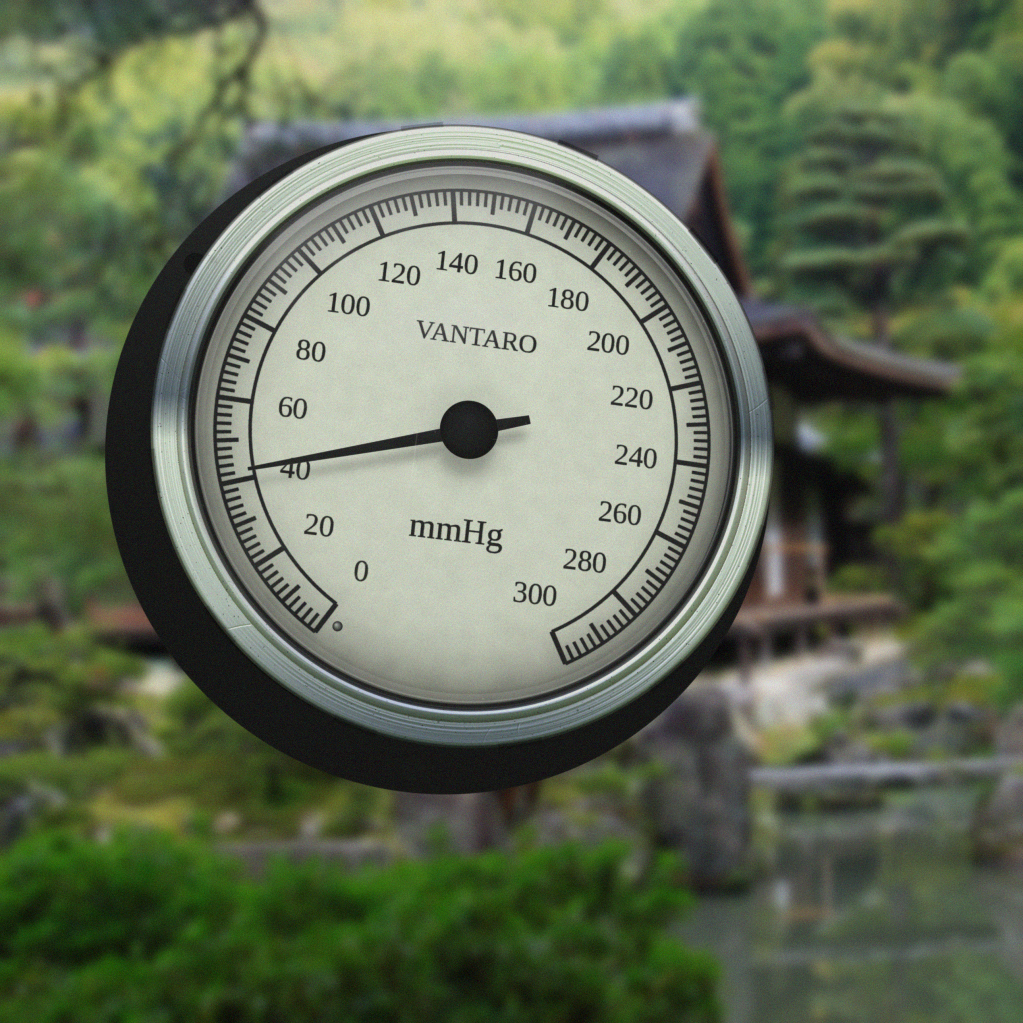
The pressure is 42
